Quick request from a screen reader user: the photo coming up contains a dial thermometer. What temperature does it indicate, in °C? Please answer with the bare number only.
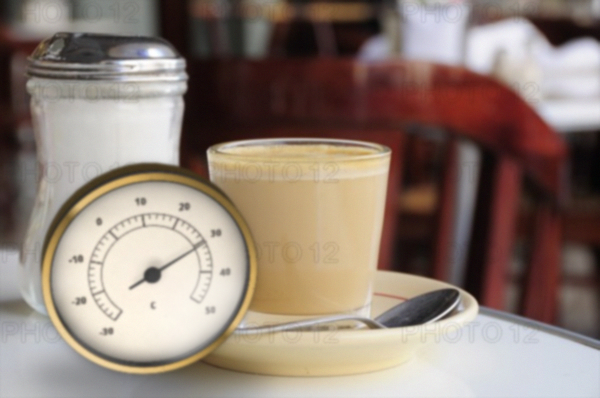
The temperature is 30
